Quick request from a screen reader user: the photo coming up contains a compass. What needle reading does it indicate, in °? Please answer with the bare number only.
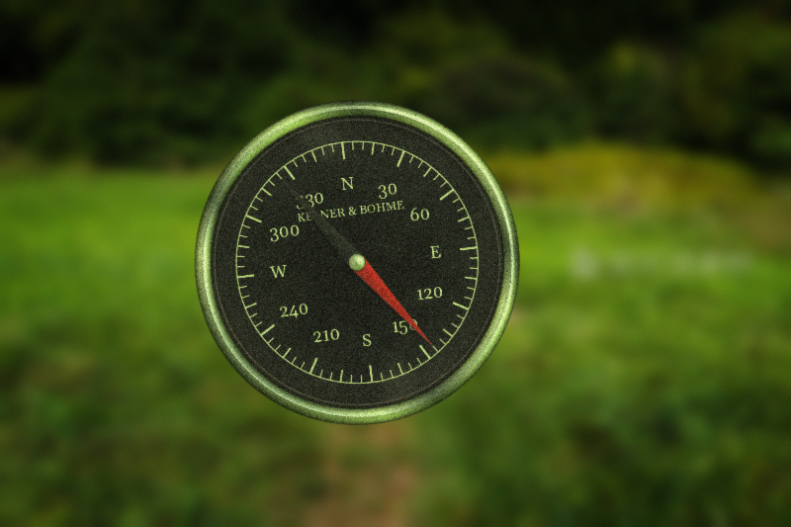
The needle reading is 145
